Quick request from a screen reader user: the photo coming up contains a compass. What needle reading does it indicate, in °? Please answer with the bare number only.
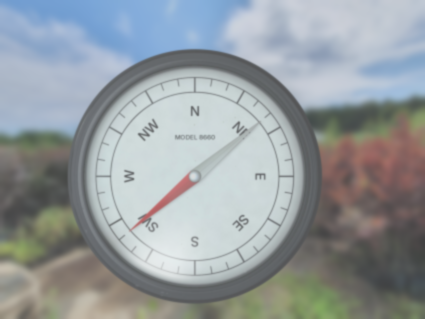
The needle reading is 230
